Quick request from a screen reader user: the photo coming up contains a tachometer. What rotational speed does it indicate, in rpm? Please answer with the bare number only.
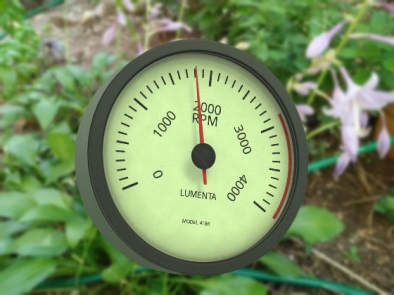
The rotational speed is 1800
